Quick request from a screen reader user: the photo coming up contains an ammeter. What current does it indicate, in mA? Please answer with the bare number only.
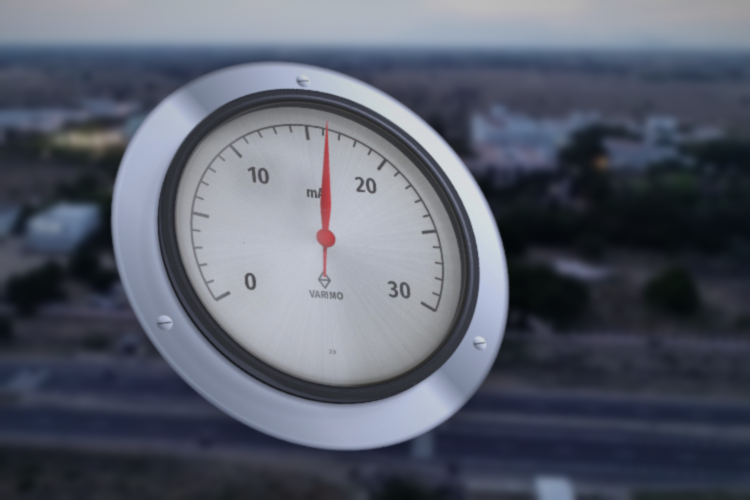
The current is 16
